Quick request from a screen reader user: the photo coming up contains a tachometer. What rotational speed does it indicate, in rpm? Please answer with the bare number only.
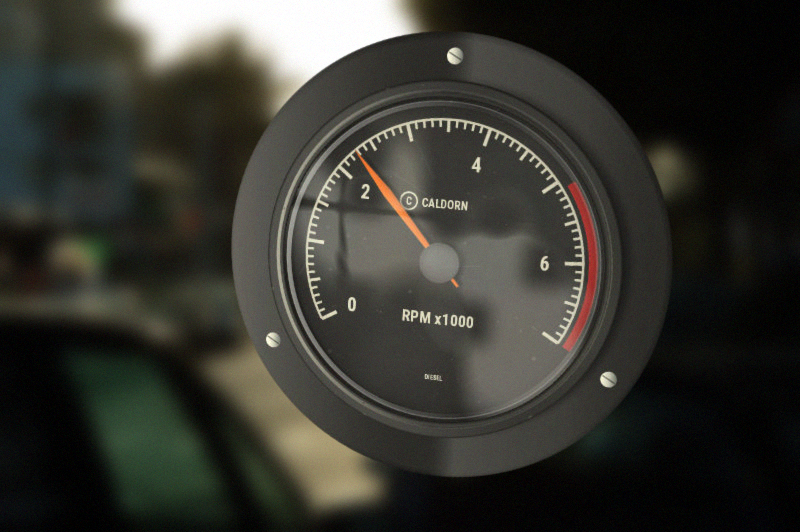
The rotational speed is 2300
